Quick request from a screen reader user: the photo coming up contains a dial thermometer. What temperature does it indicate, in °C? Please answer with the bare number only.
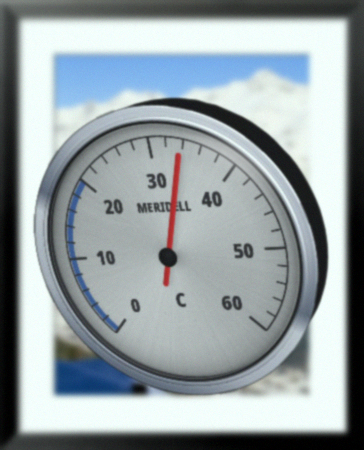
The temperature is 34
